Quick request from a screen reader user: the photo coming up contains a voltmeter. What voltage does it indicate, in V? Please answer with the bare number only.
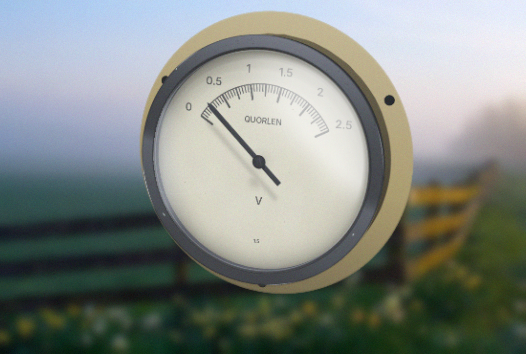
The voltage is 0.25
